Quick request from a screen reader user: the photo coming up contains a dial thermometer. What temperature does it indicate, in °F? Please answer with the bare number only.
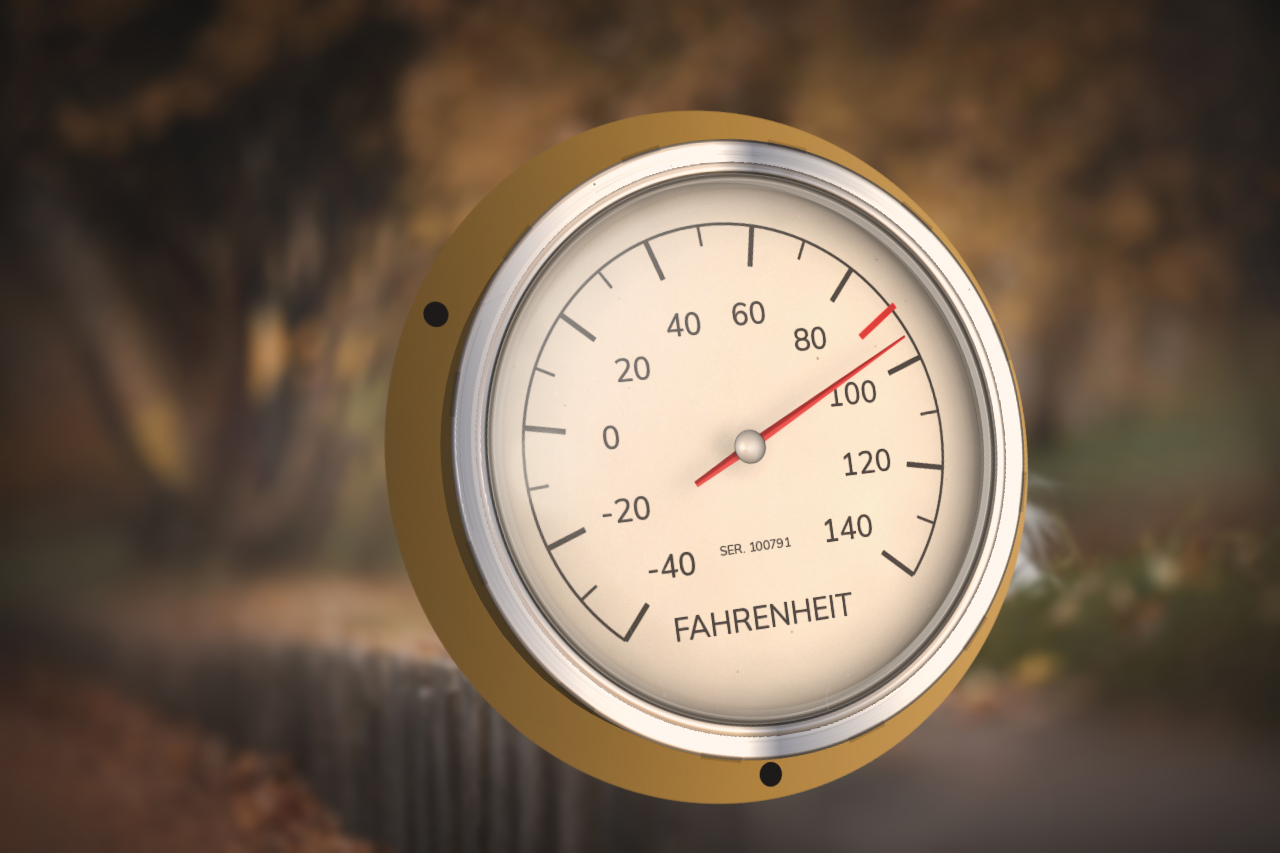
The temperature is 95
